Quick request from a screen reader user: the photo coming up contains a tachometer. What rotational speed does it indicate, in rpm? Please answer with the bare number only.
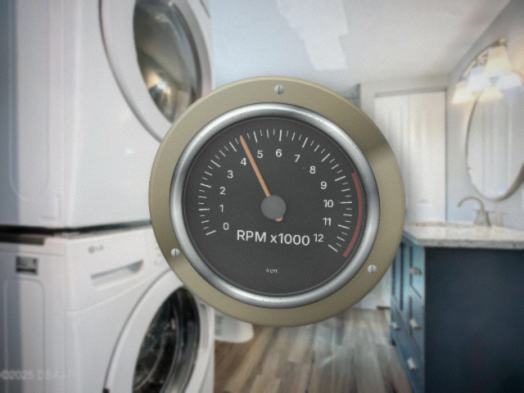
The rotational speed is 4500
